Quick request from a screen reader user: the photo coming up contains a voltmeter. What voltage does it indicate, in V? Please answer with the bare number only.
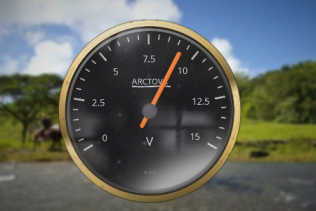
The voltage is 9.25
